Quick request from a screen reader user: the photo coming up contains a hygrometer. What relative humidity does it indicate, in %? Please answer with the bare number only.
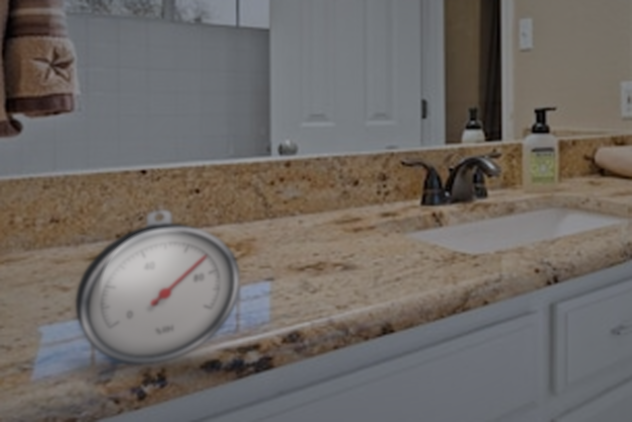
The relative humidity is 70
